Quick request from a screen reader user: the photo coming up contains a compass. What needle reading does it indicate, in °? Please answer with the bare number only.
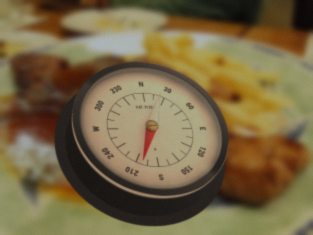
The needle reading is 202.5
